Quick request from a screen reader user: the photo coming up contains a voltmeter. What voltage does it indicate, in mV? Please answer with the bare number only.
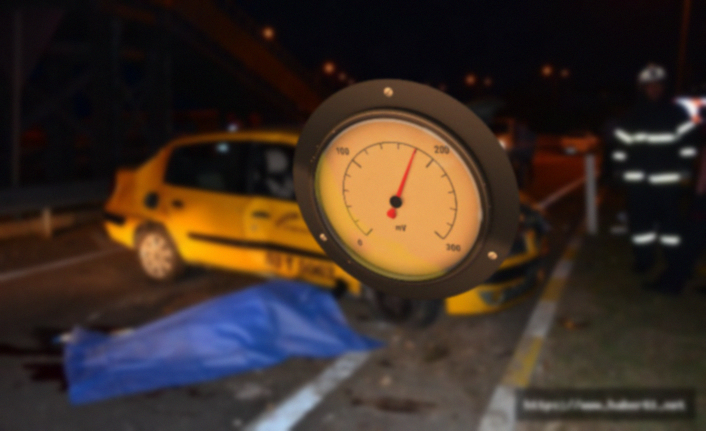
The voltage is 180
